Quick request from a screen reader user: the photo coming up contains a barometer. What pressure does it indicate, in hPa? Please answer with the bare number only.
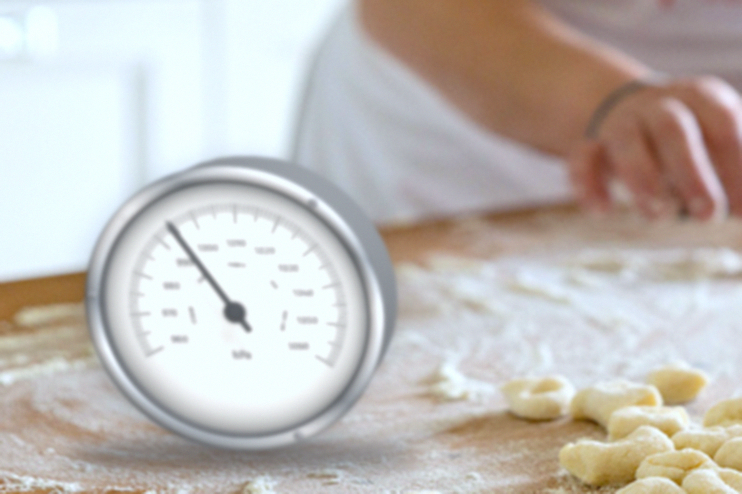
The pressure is 995
